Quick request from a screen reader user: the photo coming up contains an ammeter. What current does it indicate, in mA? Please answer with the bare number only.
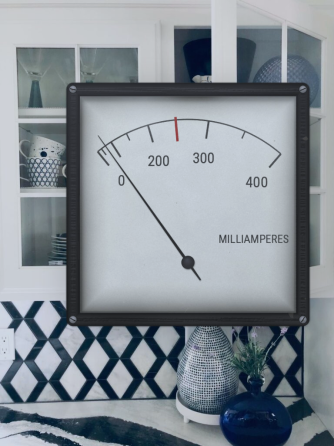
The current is 75
